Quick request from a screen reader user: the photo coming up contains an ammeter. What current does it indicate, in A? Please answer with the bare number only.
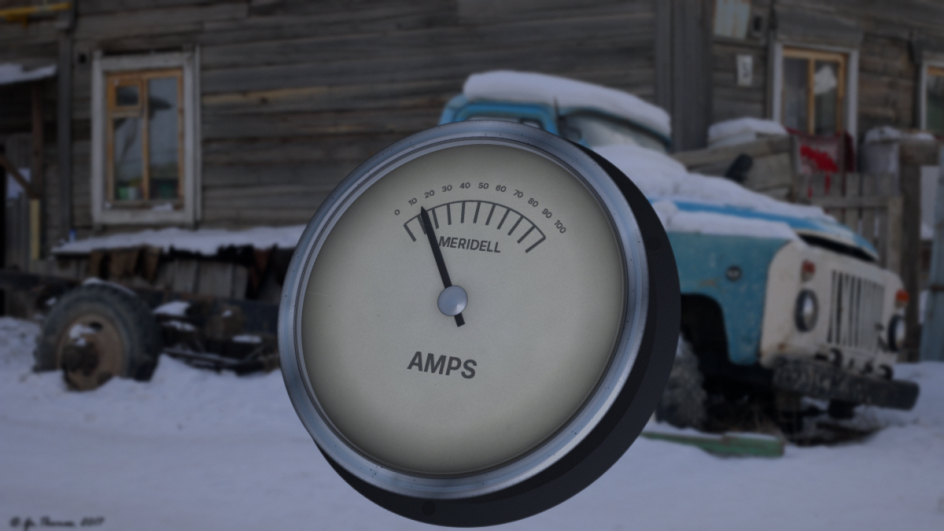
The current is 15
